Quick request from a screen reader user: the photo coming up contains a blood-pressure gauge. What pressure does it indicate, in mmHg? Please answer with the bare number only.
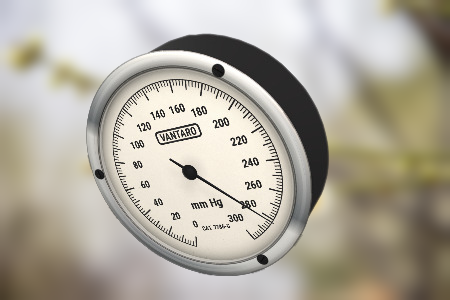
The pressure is 280
